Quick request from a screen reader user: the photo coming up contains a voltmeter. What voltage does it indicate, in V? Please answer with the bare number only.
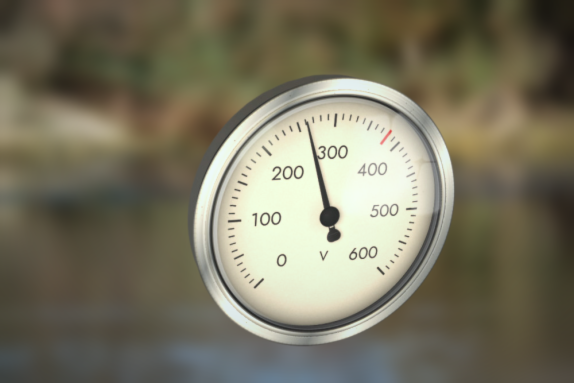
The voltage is 260
